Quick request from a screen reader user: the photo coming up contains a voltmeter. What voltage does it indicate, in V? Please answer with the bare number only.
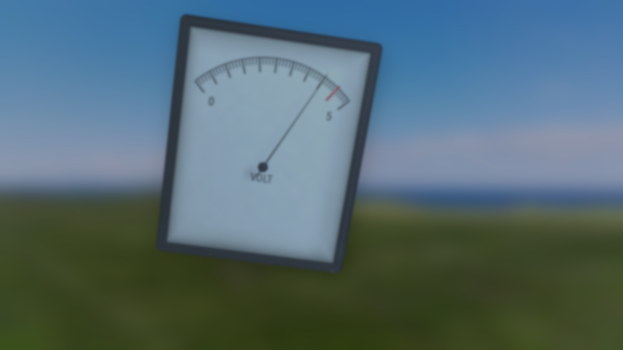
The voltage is 4
